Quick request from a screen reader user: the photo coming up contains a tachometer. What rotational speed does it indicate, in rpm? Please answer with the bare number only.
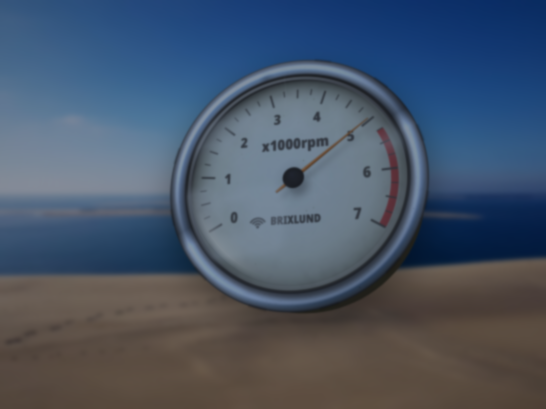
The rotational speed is 5000
